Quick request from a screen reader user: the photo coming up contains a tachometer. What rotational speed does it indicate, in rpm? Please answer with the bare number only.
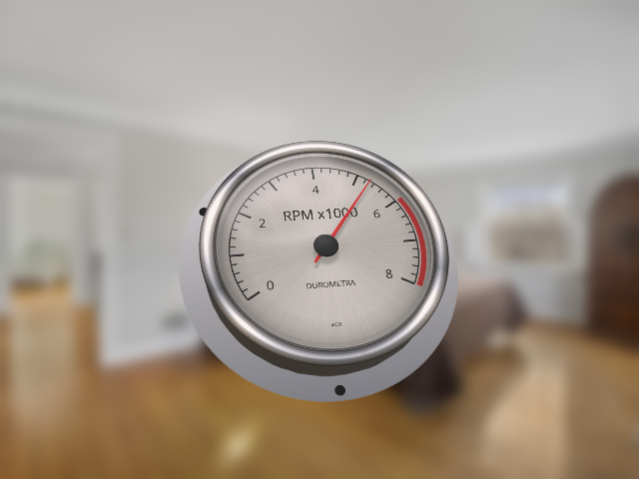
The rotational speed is 5300
